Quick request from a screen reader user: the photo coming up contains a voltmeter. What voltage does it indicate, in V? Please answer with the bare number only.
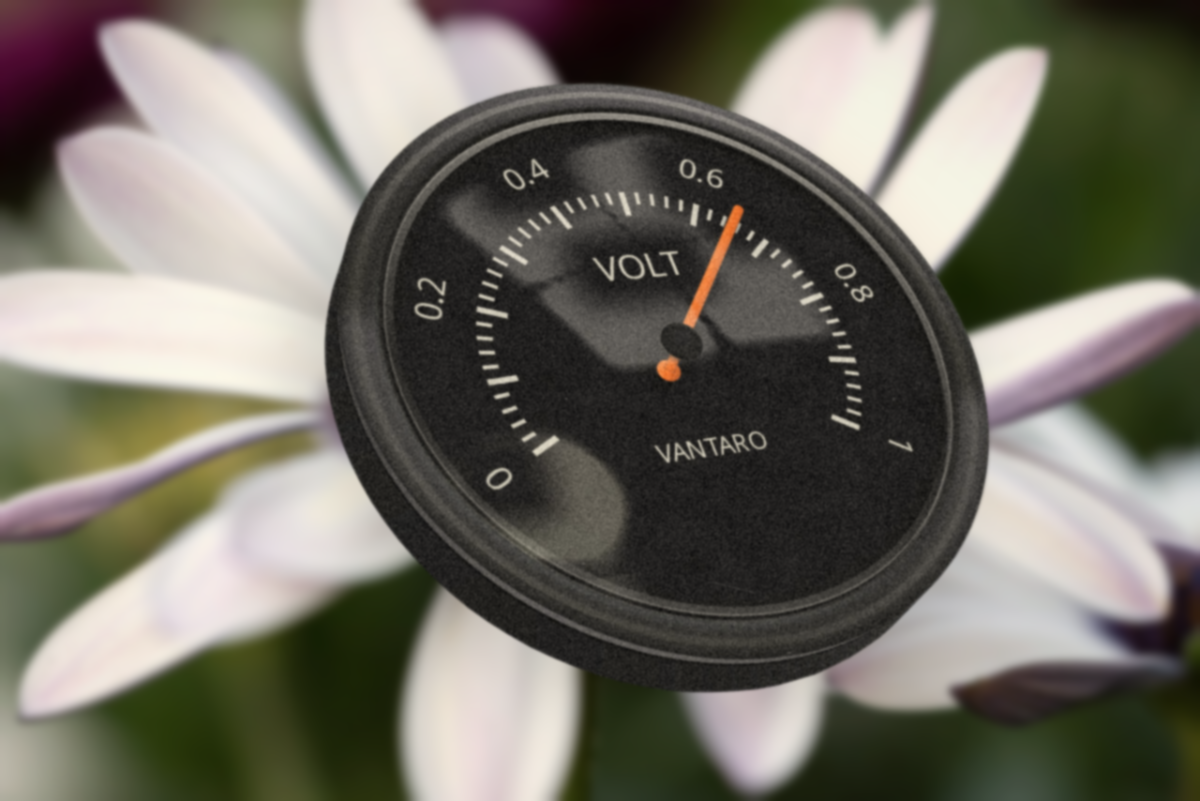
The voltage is 0.65
